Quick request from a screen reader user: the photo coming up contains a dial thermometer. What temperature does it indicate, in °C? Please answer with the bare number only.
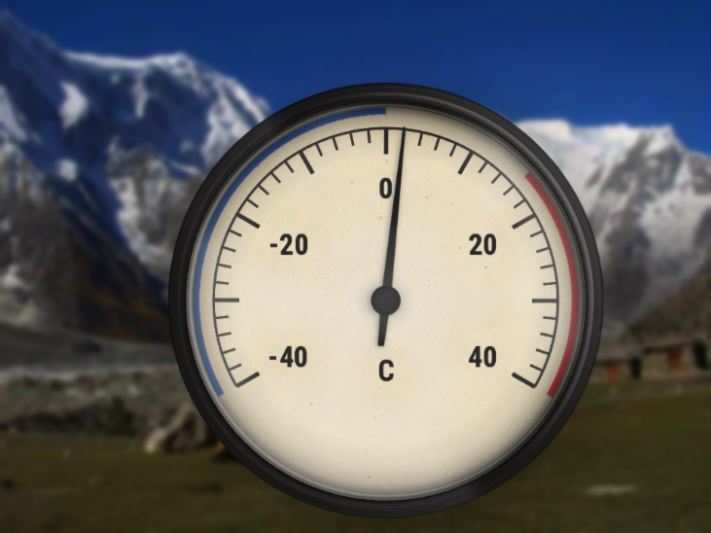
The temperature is 2
